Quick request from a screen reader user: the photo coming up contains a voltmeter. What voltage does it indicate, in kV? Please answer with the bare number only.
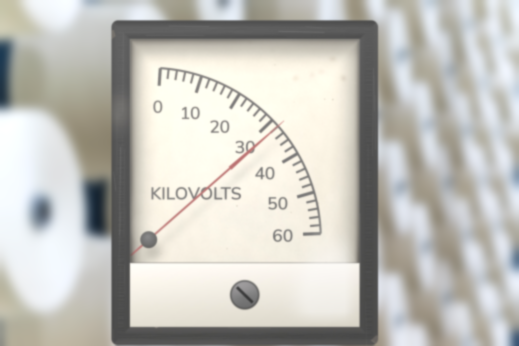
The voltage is 32
